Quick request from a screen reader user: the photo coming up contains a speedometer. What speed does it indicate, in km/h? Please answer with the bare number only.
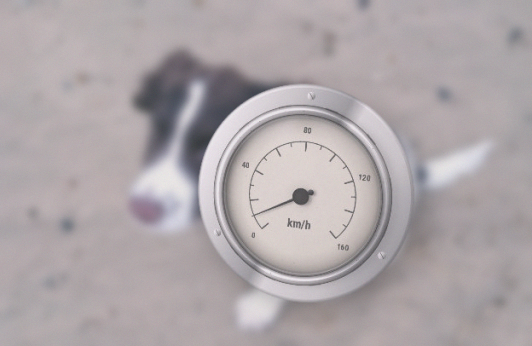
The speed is 10
